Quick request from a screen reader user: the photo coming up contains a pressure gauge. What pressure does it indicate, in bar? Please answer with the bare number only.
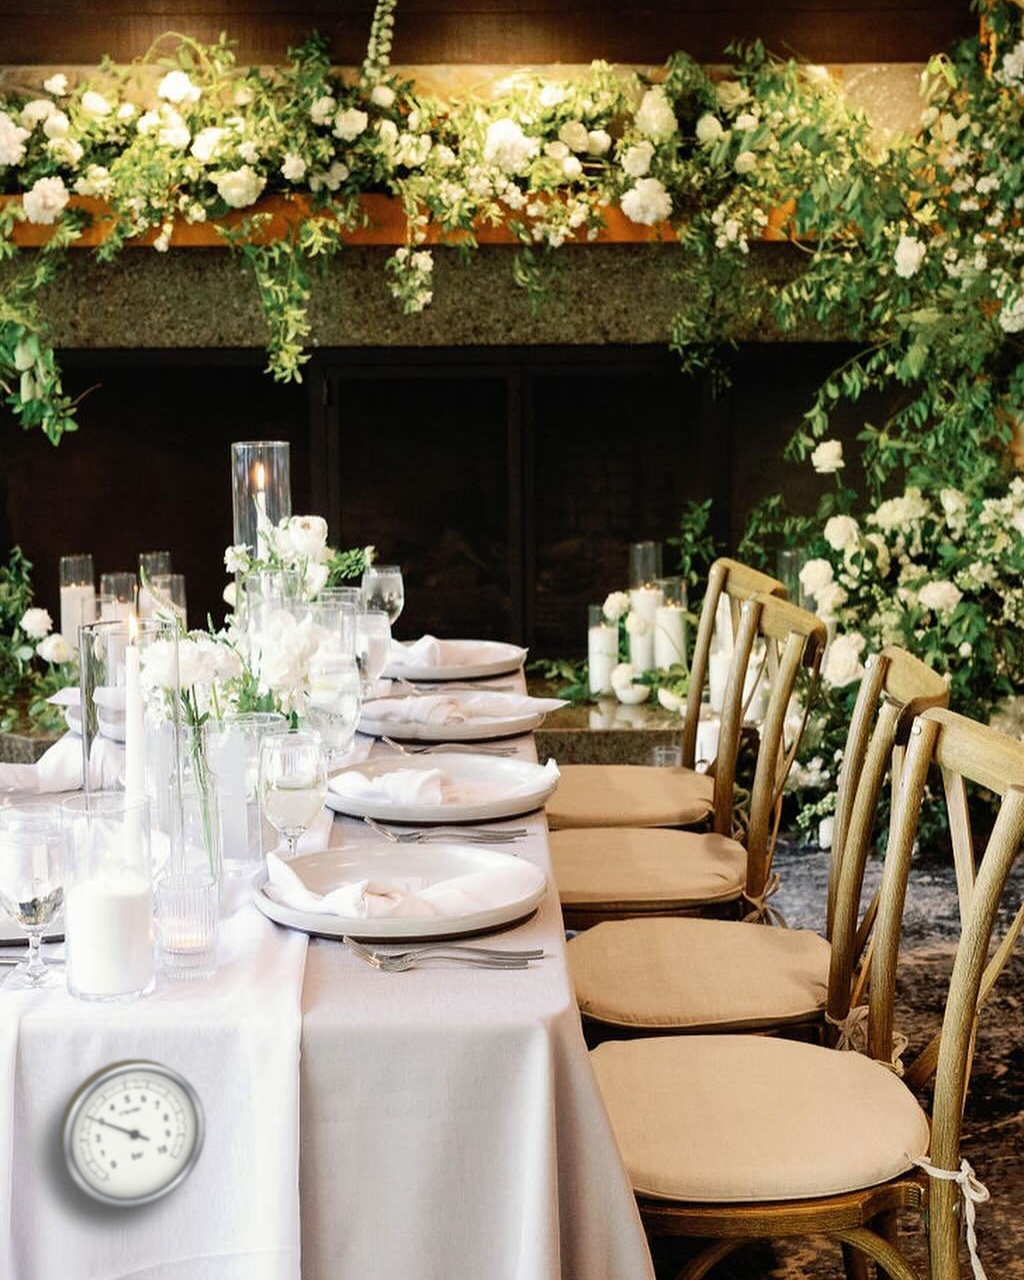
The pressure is 3
